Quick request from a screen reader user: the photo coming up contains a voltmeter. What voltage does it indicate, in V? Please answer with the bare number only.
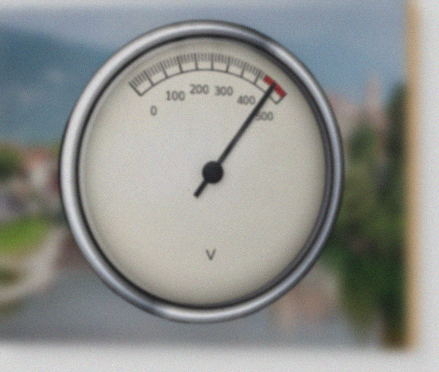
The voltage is 450
